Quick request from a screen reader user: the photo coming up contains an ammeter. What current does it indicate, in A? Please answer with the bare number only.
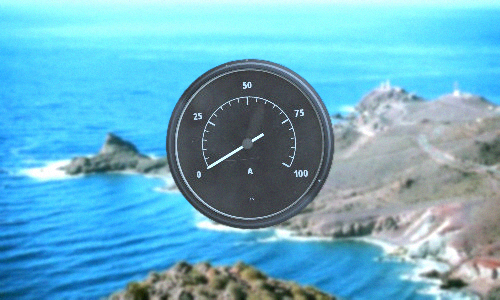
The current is 0
